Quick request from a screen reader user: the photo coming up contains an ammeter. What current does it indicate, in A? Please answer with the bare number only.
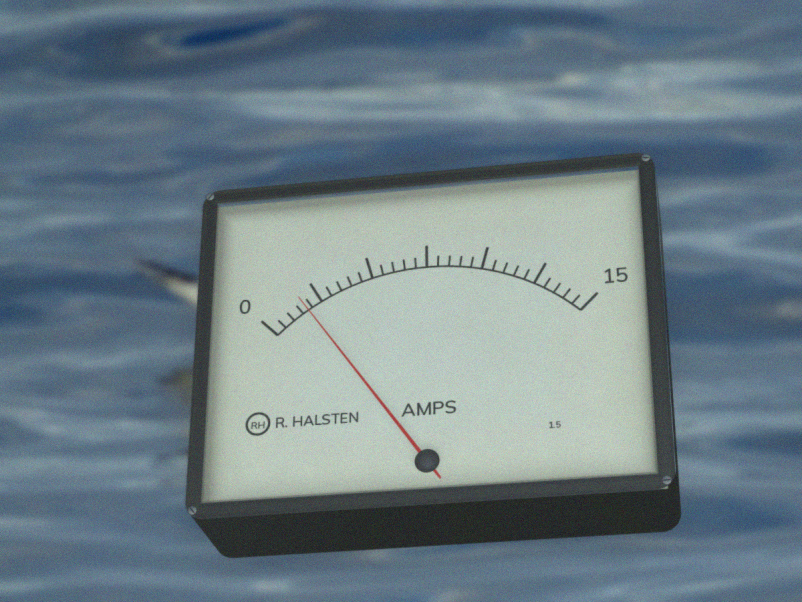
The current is 1.75
